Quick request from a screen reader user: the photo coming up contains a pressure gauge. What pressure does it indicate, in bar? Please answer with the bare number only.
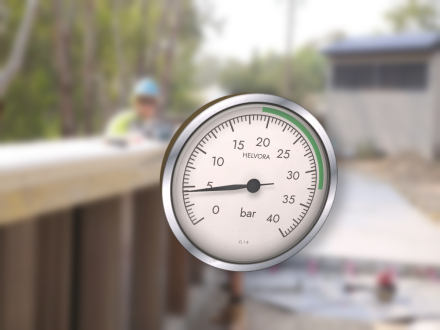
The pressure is 4.5
